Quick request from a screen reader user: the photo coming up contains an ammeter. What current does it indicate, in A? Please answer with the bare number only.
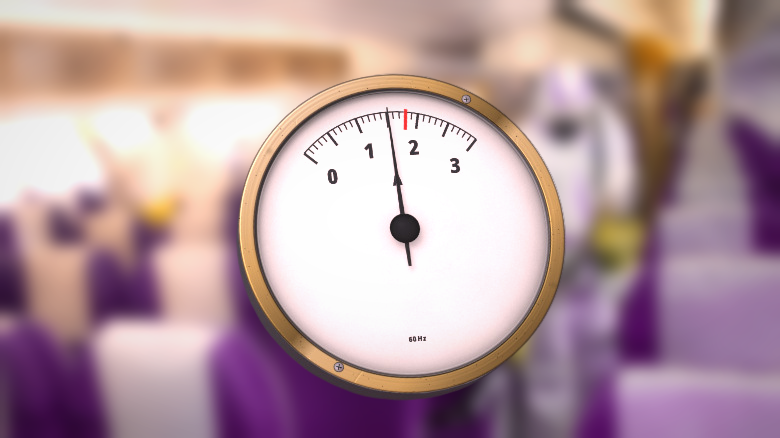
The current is 1.5
